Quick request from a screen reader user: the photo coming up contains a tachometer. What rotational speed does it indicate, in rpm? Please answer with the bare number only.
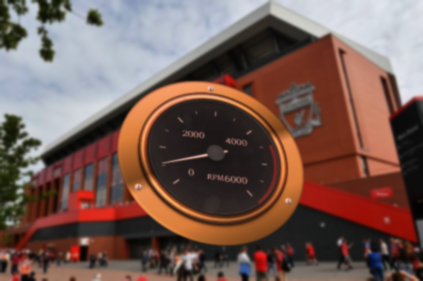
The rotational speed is 500
